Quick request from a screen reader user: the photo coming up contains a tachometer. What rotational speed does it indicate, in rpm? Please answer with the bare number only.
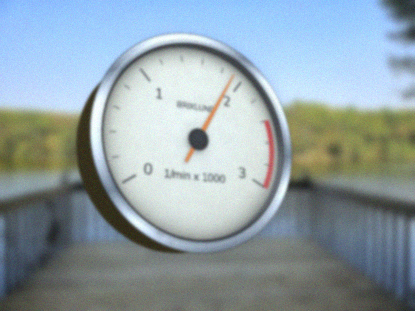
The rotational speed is 1900
